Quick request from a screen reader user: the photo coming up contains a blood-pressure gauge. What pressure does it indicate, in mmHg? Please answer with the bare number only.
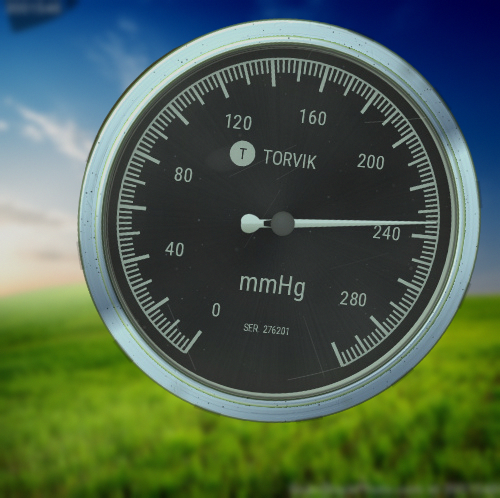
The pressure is 234
